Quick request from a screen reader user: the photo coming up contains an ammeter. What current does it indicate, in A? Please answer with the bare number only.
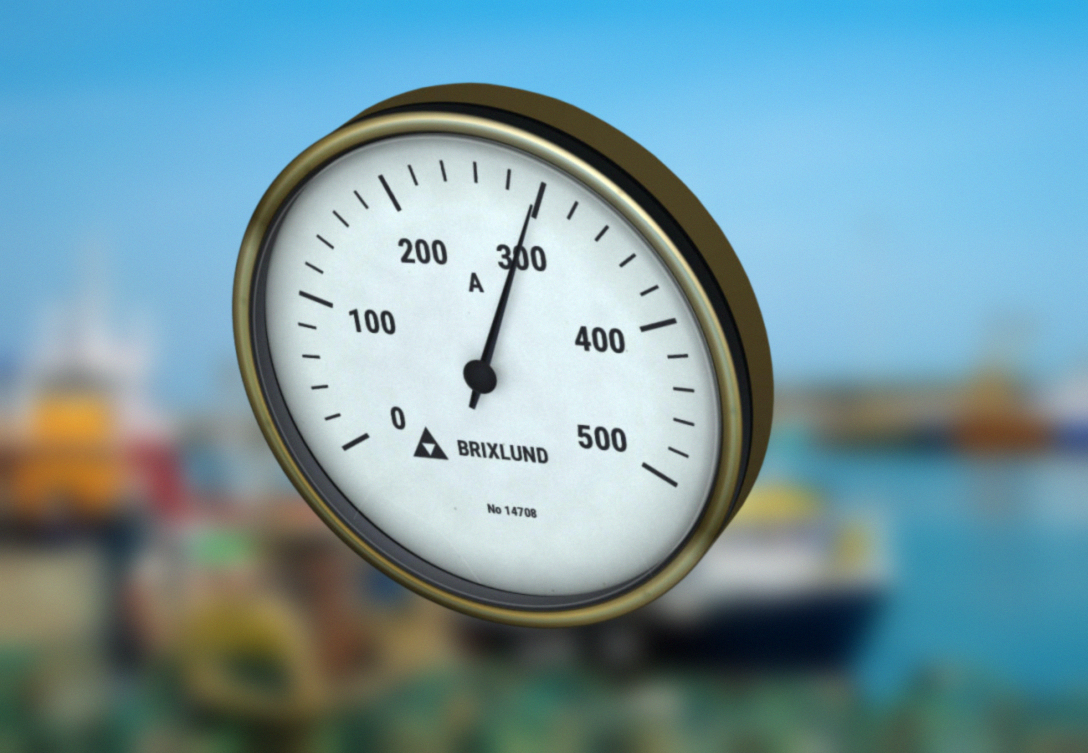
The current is 300
